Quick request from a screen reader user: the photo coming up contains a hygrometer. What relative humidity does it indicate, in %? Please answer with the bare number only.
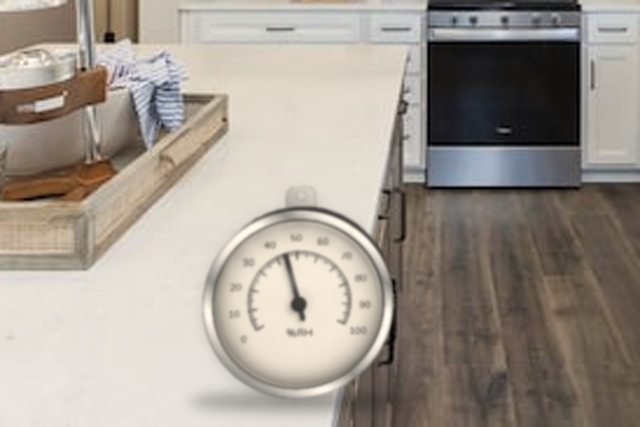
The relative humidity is 45
